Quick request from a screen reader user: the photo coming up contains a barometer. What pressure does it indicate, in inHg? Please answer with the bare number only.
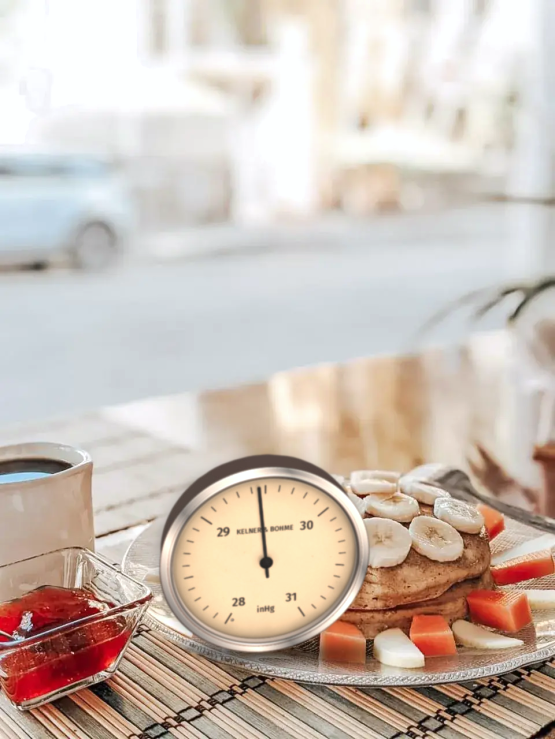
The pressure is 29.45
